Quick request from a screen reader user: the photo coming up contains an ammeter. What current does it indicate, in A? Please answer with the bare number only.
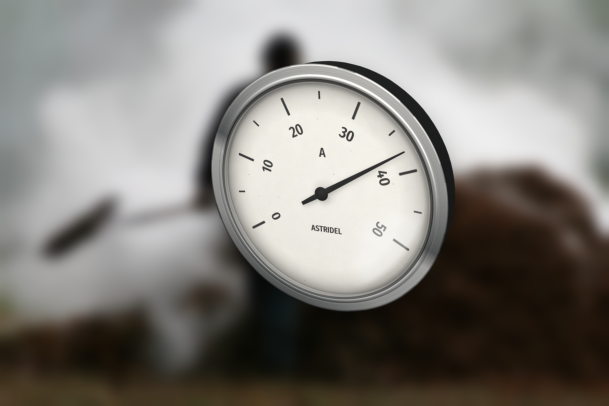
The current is 37.5
